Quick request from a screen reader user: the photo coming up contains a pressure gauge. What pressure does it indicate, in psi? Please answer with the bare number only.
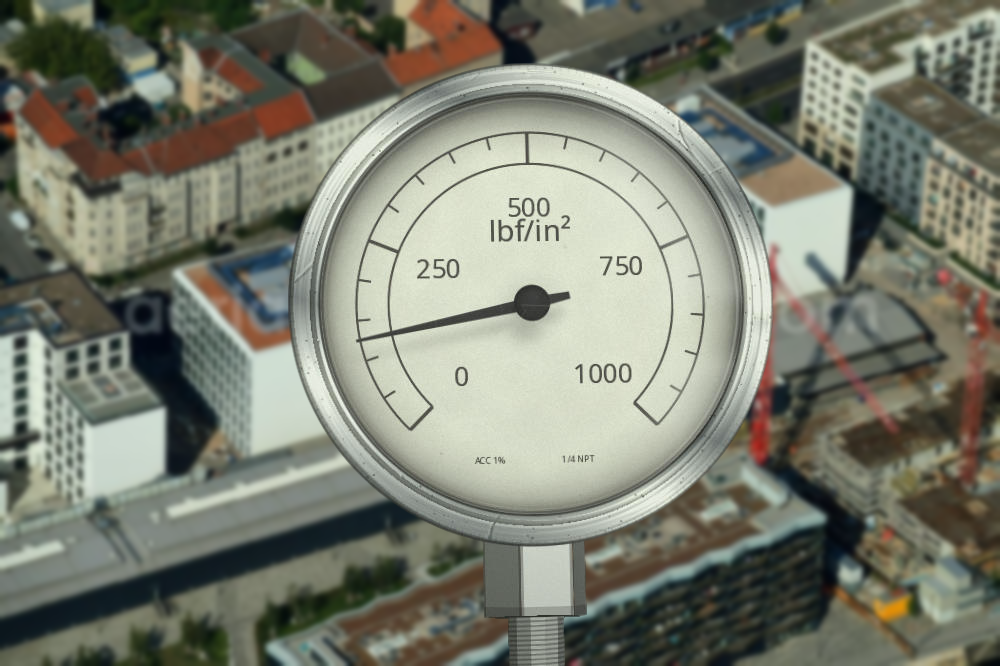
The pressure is 125
